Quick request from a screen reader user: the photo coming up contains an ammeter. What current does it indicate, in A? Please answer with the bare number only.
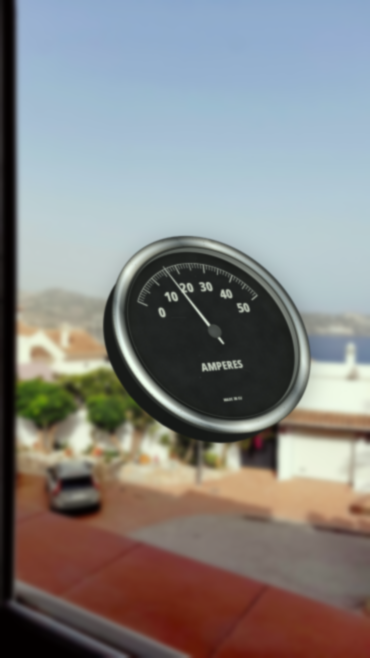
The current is 15
